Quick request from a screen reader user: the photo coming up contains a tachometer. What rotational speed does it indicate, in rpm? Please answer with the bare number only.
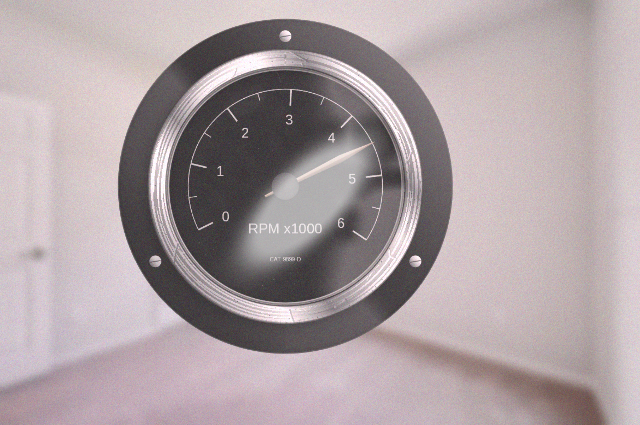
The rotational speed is 4500
